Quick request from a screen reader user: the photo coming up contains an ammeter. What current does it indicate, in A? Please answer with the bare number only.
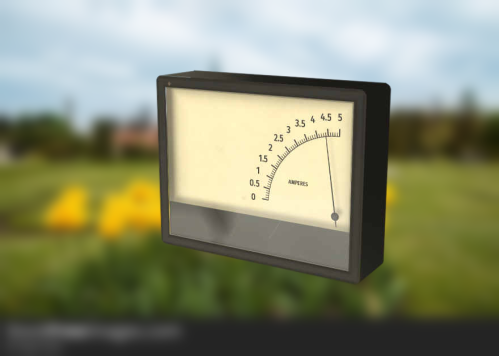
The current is 4.5
